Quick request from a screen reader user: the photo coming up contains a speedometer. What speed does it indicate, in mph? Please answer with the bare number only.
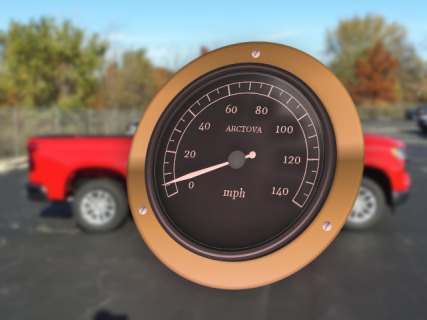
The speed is 5
